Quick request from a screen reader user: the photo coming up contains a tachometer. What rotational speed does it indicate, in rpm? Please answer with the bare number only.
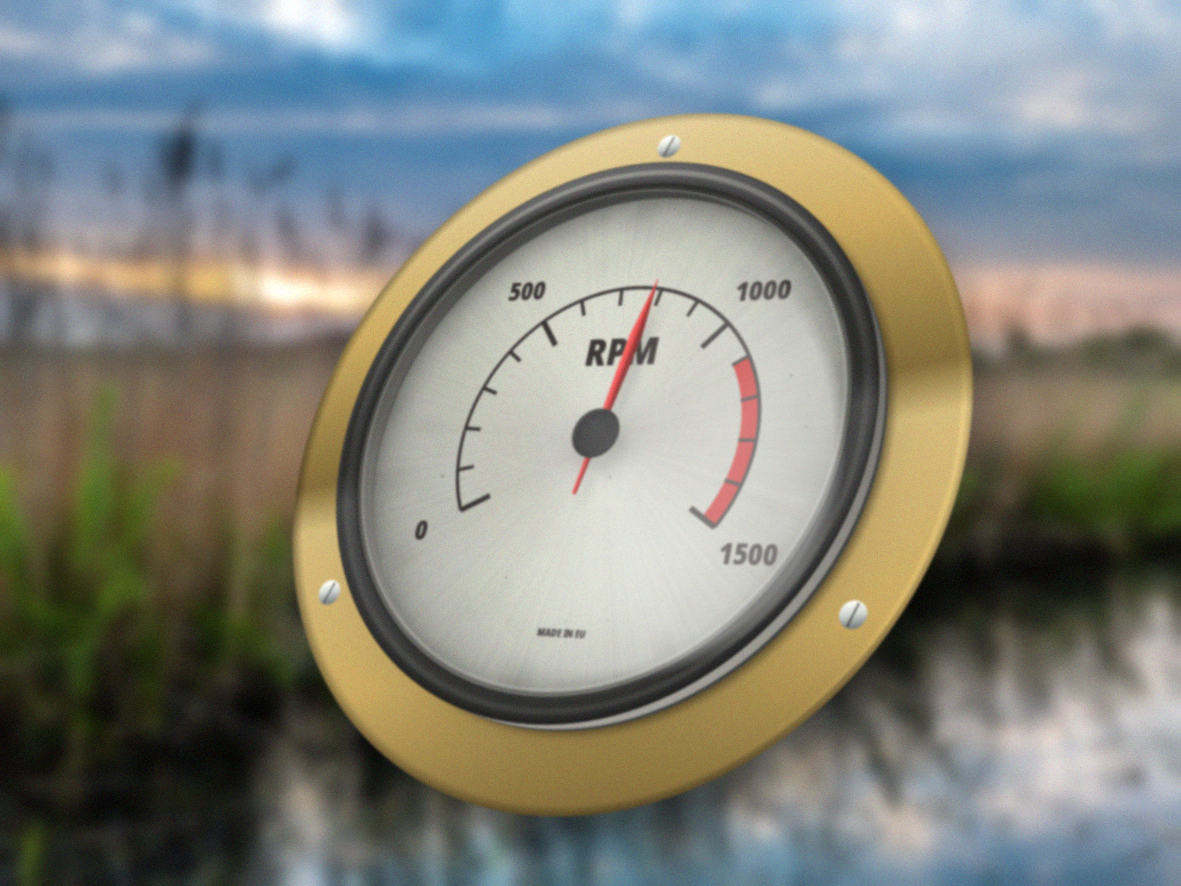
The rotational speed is 800
